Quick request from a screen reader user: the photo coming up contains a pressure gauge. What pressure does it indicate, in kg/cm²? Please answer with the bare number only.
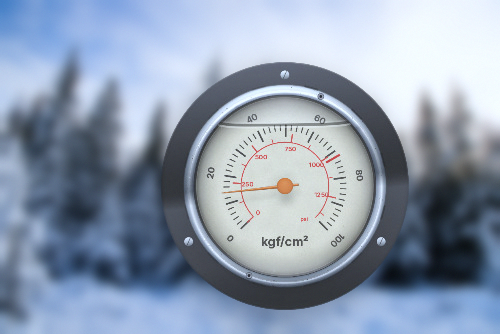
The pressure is 14
